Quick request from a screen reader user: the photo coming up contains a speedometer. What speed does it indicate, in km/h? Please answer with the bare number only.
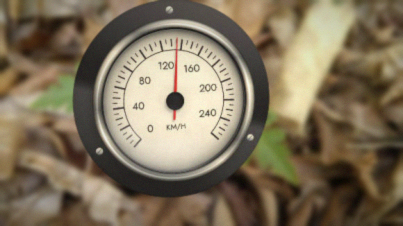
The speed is 135
